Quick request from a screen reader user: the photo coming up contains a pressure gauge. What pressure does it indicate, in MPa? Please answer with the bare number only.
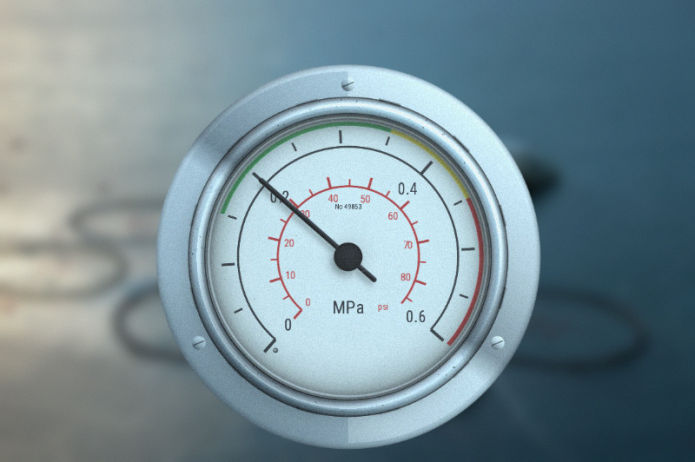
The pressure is 0.2
